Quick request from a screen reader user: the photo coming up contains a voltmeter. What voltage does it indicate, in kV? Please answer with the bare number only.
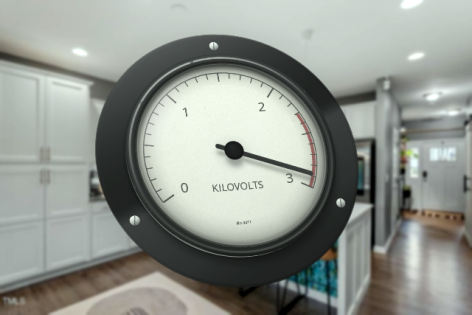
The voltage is 2.9
